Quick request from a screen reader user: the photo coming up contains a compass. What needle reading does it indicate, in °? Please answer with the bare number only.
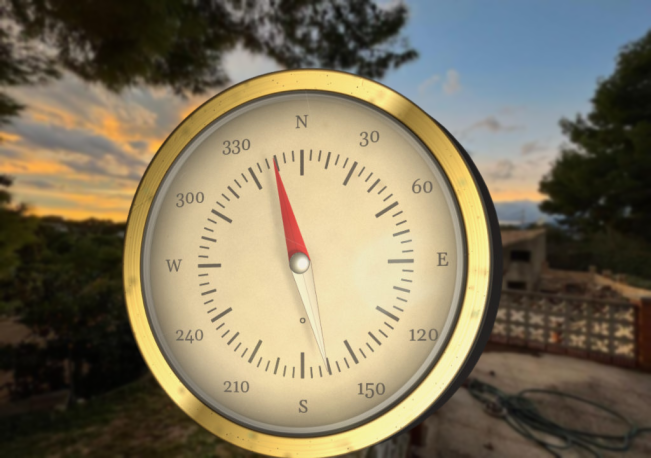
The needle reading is 345
